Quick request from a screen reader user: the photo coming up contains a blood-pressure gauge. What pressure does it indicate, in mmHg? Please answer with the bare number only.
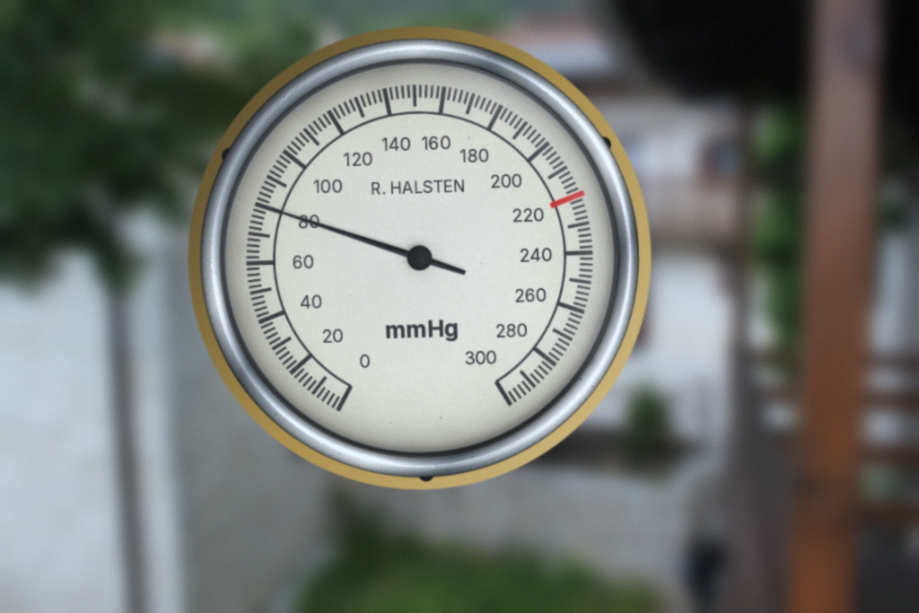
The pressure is 80
